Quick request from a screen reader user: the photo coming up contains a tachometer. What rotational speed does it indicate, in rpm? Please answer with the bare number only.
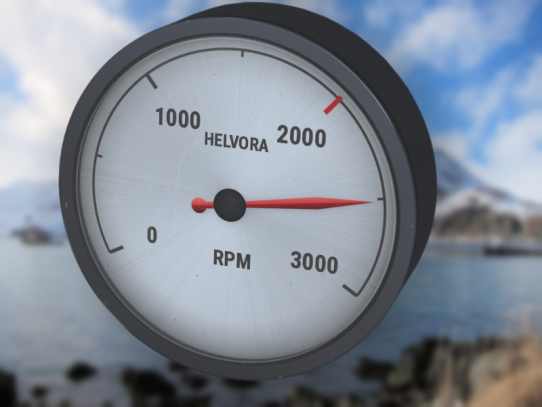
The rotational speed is 2500
